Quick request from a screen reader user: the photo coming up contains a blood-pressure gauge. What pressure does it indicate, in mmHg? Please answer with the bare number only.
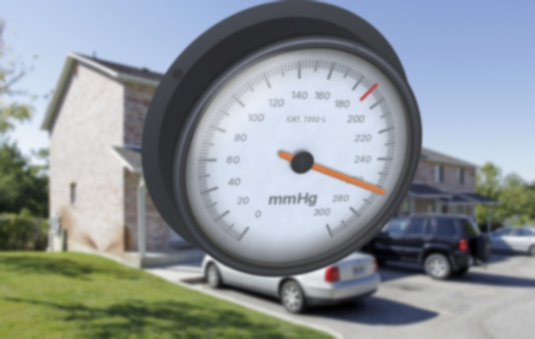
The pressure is 260
